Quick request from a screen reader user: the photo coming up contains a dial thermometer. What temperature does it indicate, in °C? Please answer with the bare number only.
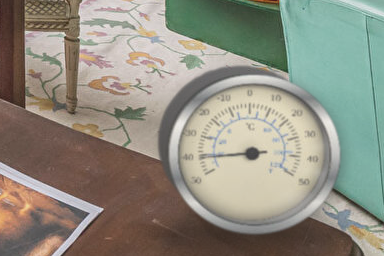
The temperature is -40
